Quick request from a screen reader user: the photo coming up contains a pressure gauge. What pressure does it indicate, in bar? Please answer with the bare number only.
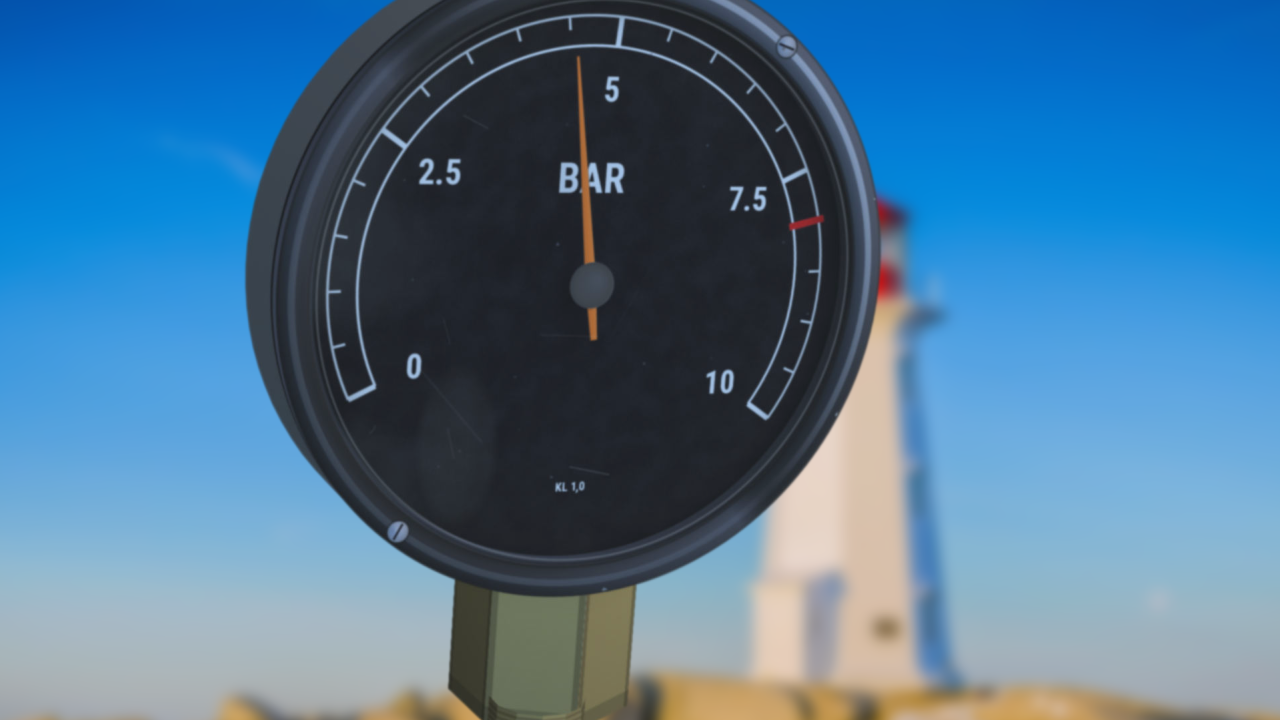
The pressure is 4.5
